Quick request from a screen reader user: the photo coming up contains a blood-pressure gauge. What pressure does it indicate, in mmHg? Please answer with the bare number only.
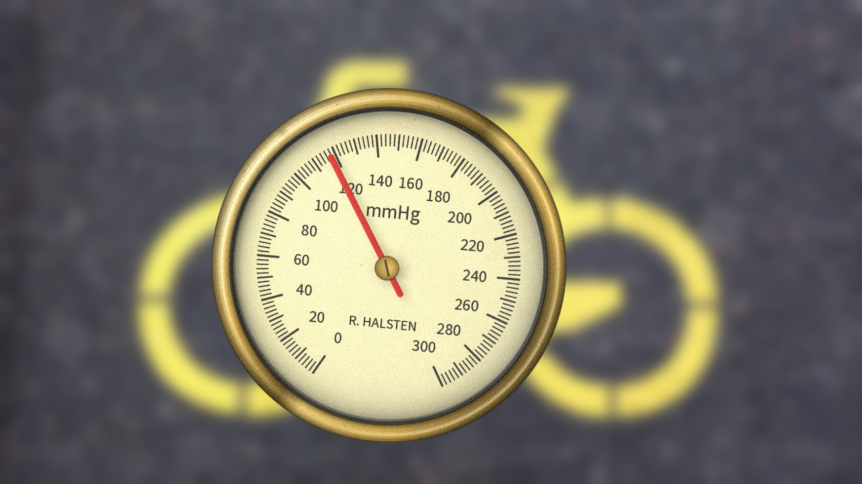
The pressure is 118
